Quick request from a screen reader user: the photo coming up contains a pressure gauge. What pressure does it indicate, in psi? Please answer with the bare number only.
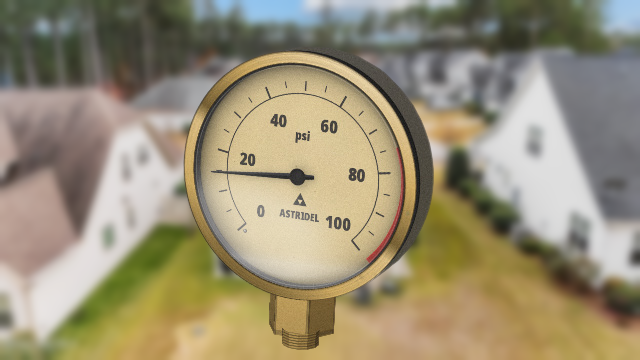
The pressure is 15
